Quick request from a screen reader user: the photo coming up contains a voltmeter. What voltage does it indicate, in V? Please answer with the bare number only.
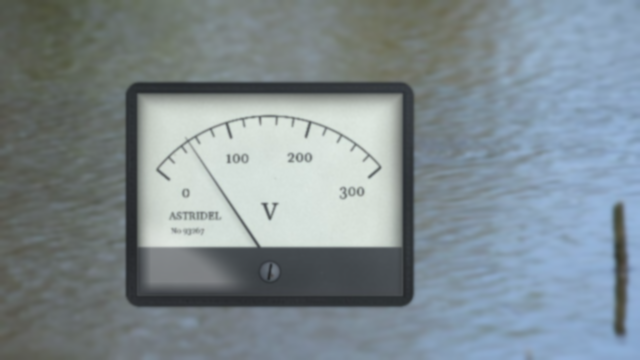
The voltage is 50
